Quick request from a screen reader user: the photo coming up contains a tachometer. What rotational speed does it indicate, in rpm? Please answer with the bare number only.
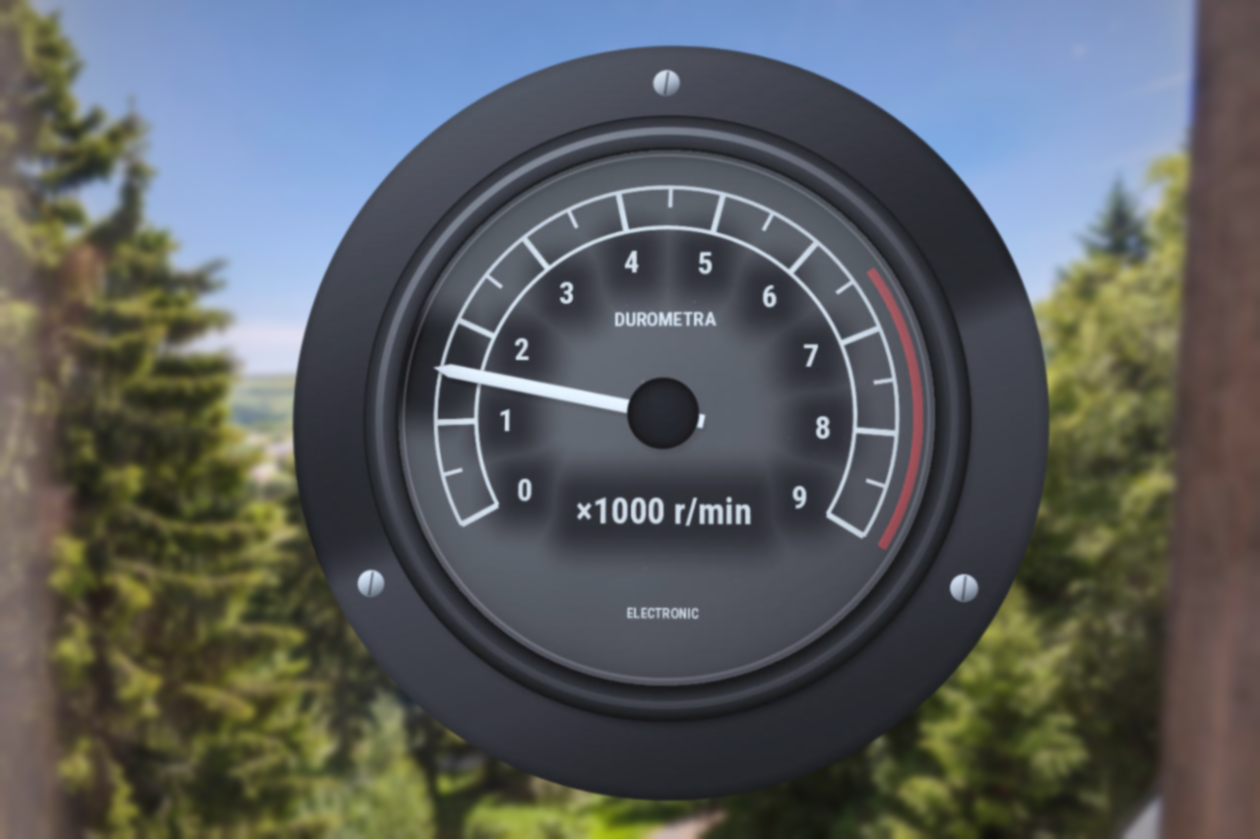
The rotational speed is 1500
